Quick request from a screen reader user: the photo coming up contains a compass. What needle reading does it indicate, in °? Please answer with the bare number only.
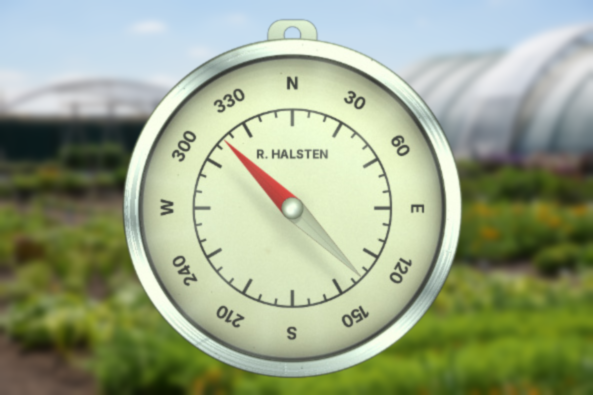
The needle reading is 315
